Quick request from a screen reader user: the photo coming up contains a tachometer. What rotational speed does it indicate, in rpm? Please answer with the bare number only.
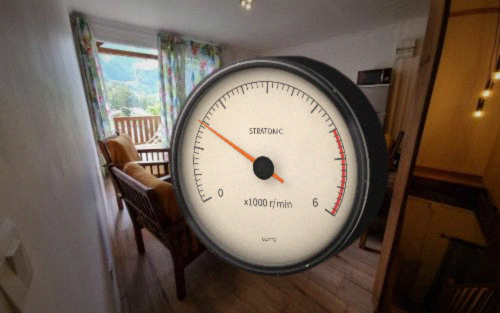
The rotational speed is 1500
